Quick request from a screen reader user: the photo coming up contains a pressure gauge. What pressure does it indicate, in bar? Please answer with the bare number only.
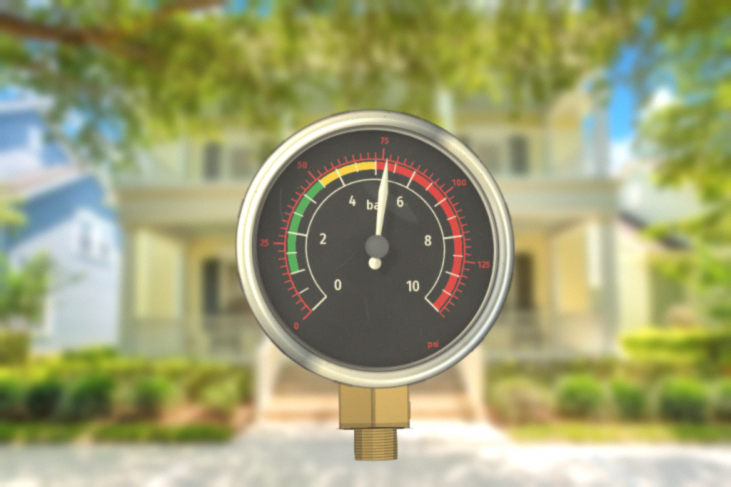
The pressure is 5.25
